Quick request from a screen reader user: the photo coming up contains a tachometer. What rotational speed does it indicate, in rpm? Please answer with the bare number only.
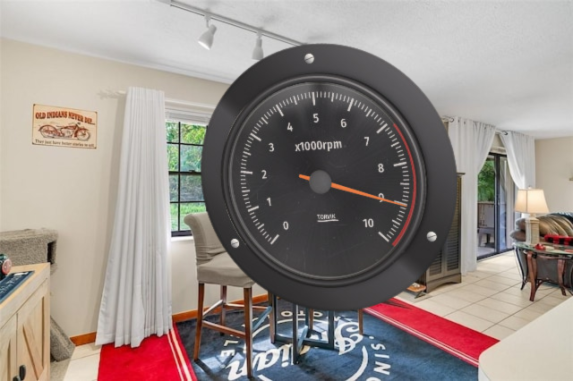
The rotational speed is 9000
